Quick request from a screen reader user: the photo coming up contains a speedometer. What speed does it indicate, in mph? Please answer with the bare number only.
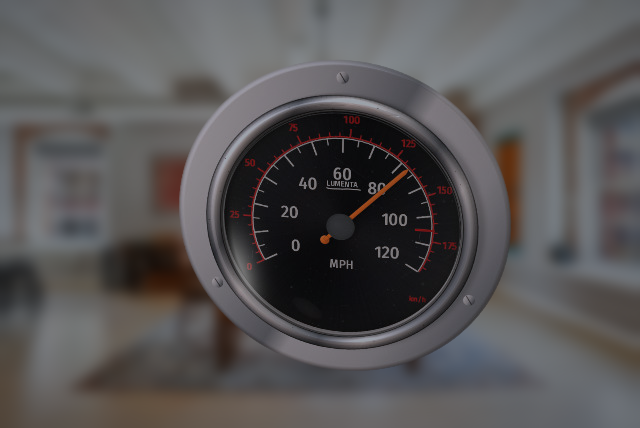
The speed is 82.5
